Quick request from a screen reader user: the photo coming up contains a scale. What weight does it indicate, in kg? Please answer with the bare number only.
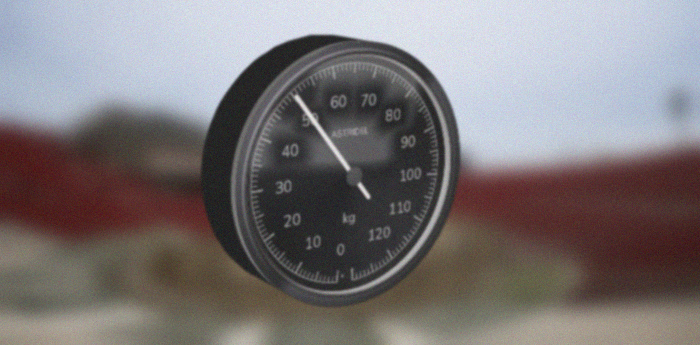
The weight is 50
